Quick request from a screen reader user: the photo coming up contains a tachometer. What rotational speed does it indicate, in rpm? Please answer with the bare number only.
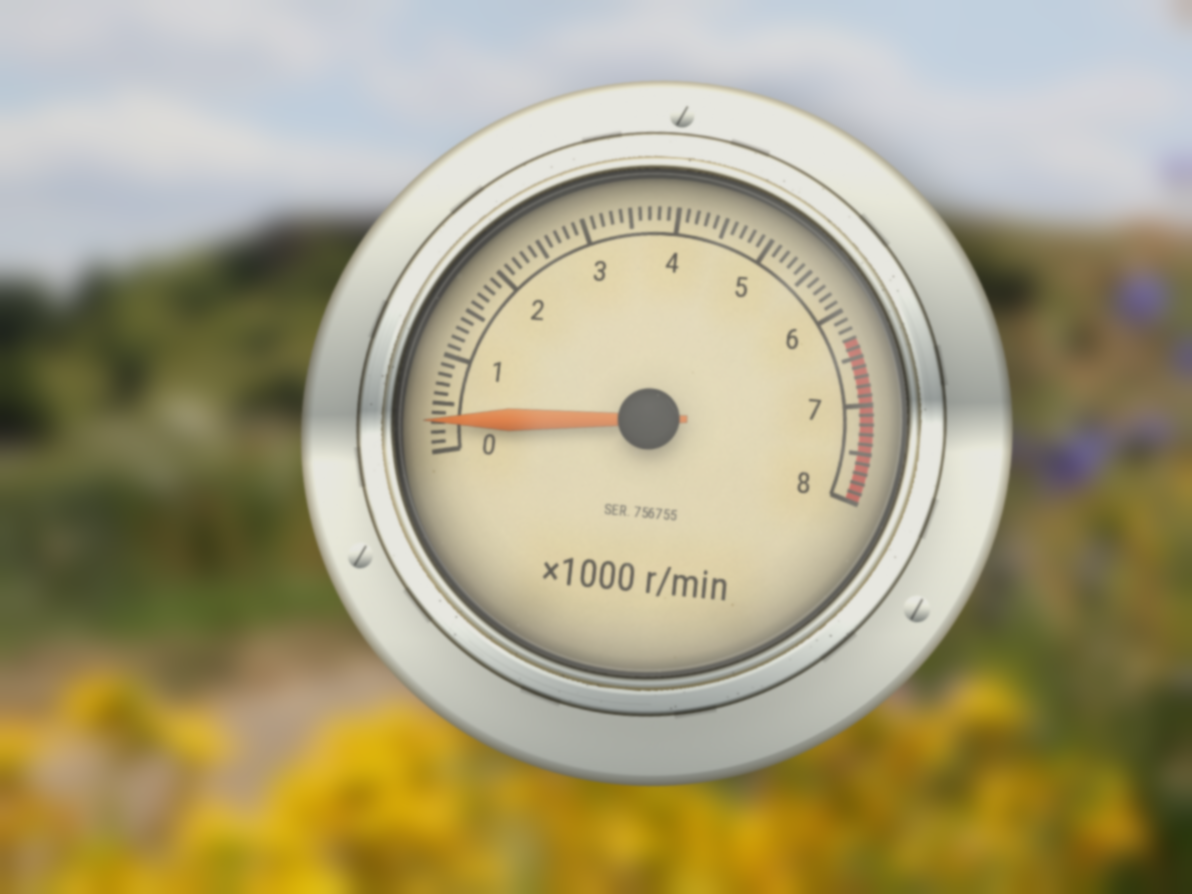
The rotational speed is 300
